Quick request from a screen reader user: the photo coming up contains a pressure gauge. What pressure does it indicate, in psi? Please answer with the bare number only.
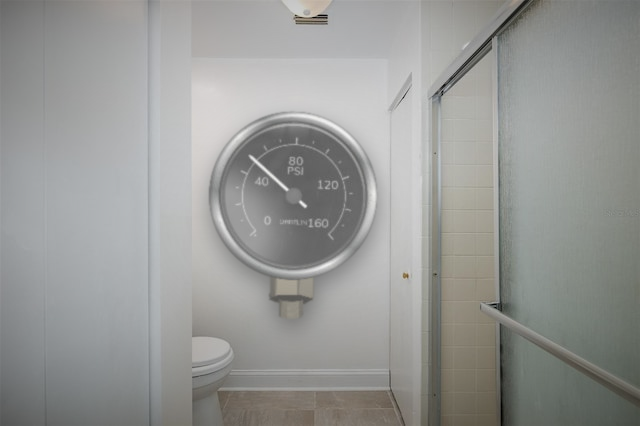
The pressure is 50
